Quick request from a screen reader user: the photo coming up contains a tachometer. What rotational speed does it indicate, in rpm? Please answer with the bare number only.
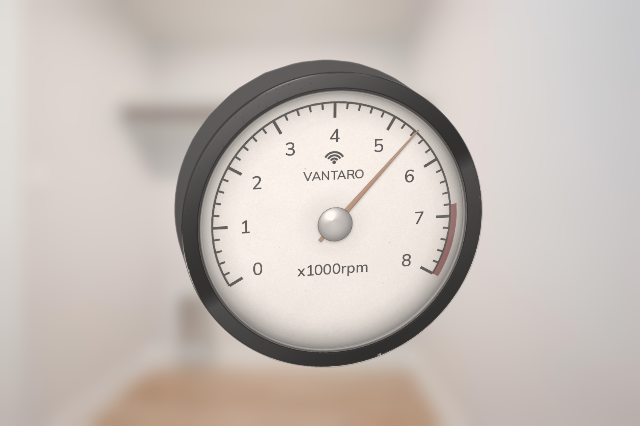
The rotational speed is 5400
